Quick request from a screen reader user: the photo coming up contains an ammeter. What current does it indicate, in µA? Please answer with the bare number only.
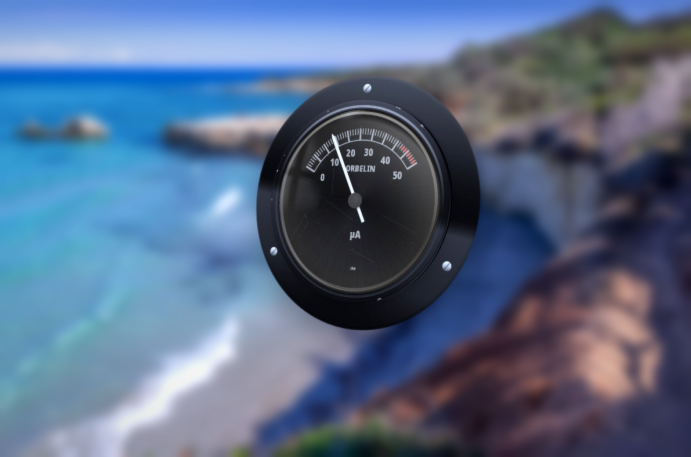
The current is 15
